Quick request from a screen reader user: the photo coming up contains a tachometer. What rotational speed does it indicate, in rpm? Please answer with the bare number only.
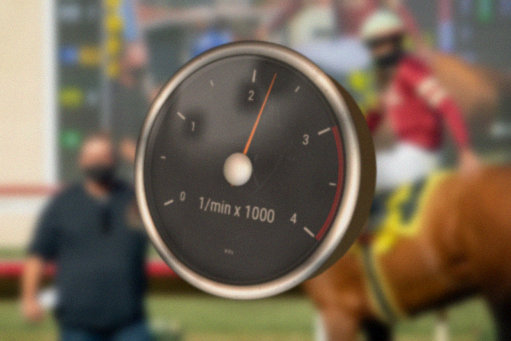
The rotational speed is 2250
